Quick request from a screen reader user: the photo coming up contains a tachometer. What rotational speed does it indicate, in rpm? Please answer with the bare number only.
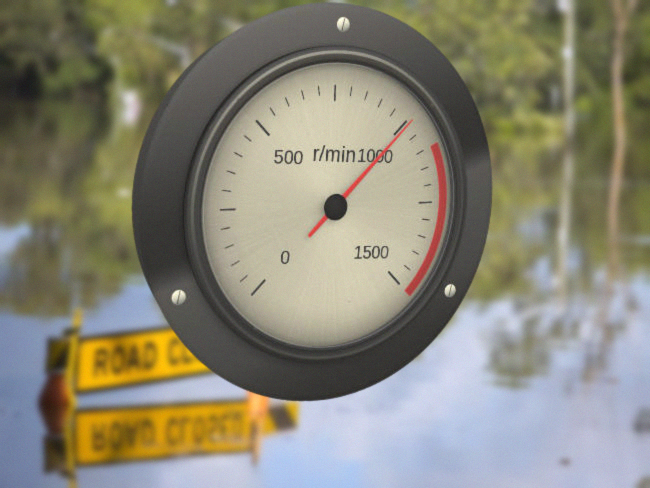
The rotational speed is 1000
